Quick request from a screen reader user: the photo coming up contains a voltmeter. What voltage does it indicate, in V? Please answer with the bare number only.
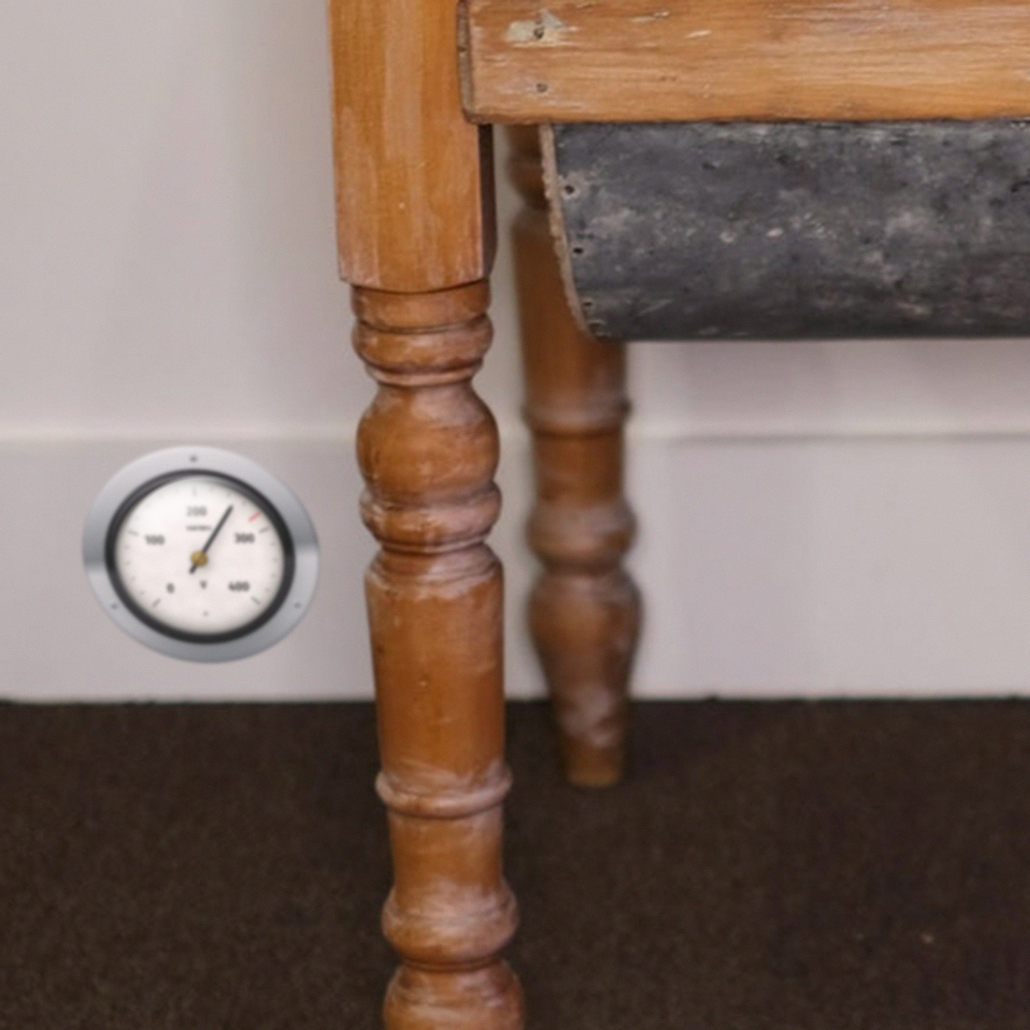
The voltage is 250
